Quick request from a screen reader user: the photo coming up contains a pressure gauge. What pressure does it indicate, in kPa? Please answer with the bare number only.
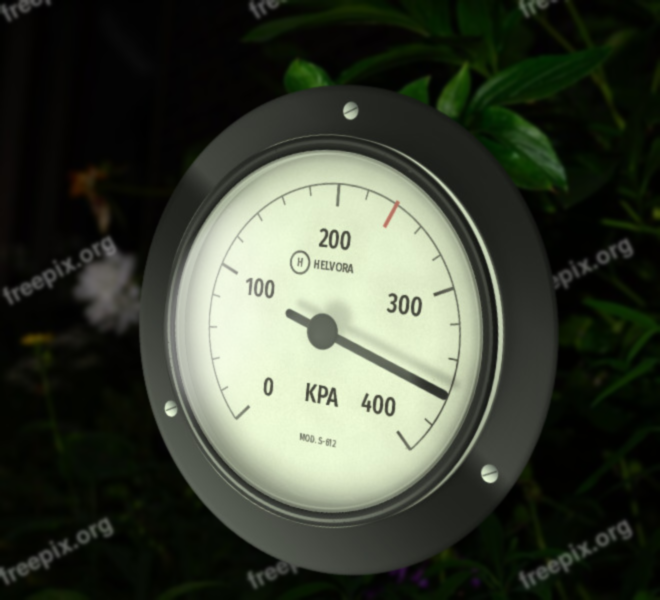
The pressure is 360
